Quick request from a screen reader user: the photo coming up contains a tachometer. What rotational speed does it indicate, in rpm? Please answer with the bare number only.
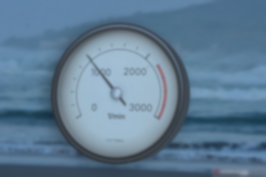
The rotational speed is 1000
